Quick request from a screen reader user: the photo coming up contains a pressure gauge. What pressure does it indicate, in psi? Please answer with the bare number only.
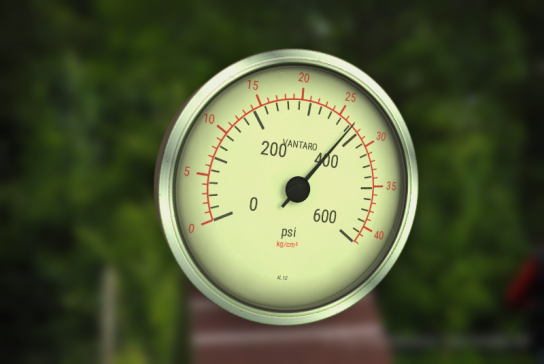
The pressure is 380
